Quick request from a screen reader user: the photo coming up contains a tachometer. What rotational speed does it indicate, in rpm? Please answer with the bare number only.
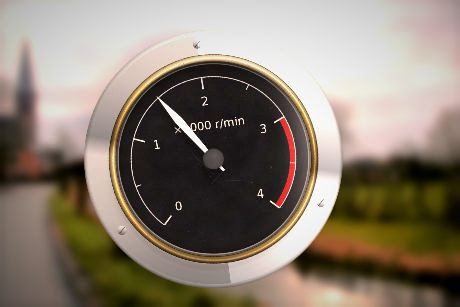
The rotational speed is 1500
